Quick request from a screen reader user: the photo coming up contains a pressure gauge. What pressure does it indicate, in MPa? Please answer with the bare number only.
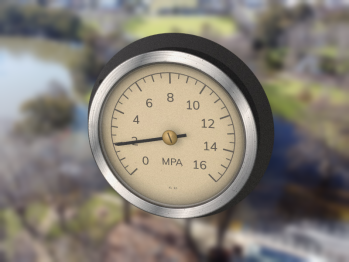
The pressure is 2
